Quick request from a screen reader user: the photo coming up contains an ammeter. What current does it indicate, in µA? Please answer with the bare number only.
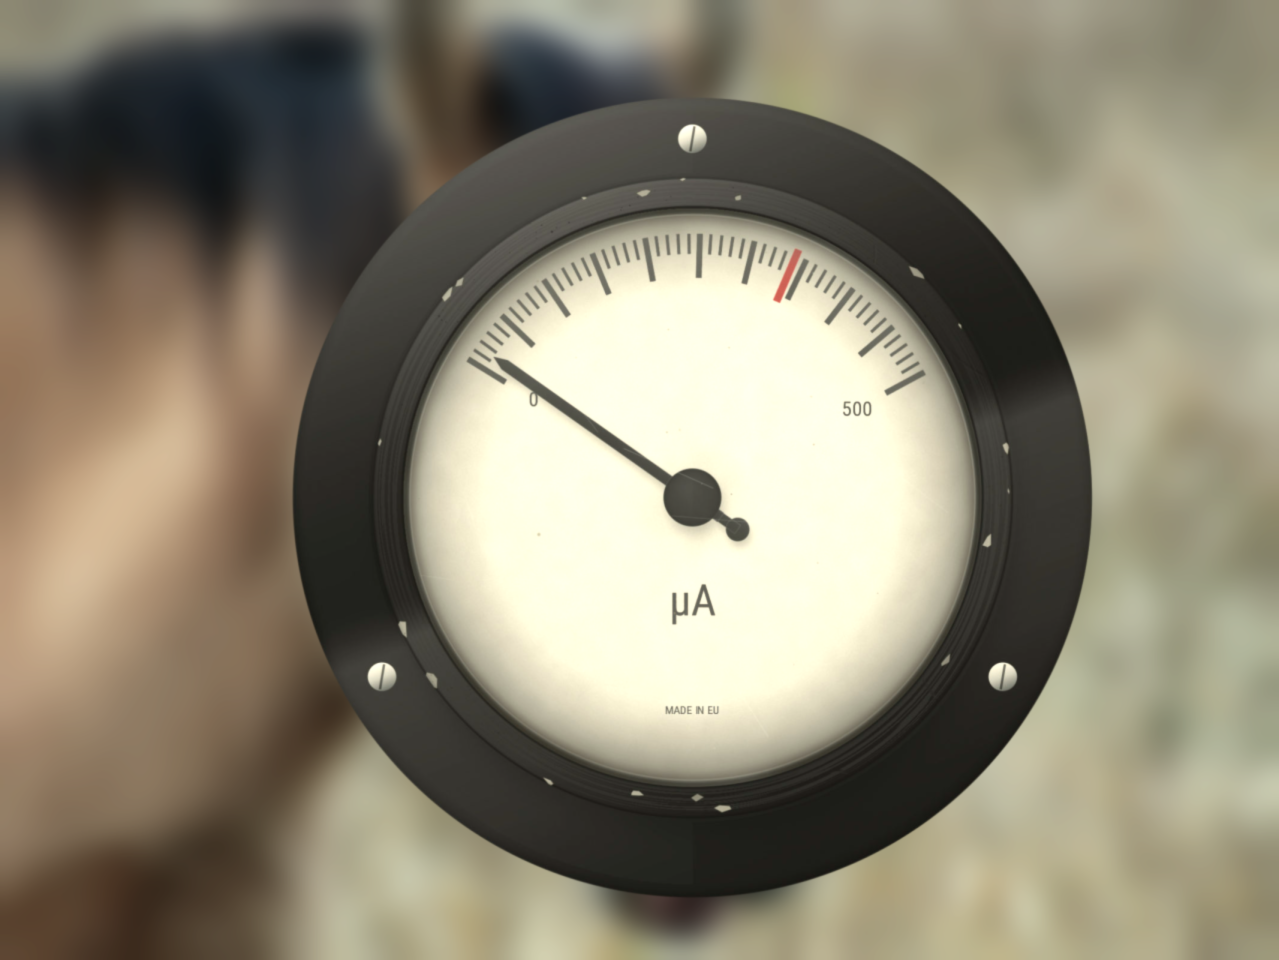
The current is 15
